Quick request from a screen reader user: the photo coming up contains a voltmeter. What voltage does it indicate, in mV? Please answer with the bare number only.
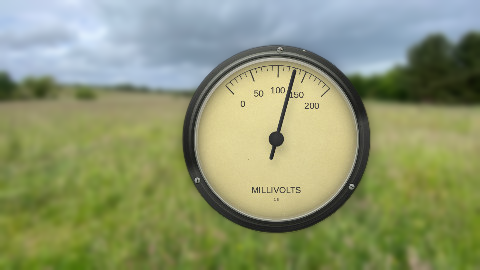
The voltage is 130
